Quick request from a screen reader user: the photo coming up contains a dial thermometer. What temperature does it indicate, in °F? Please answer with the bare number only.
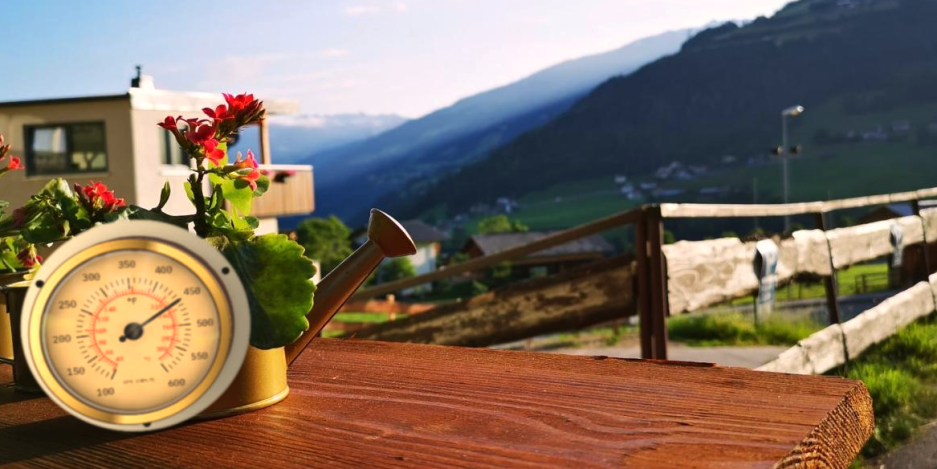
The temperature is 450
